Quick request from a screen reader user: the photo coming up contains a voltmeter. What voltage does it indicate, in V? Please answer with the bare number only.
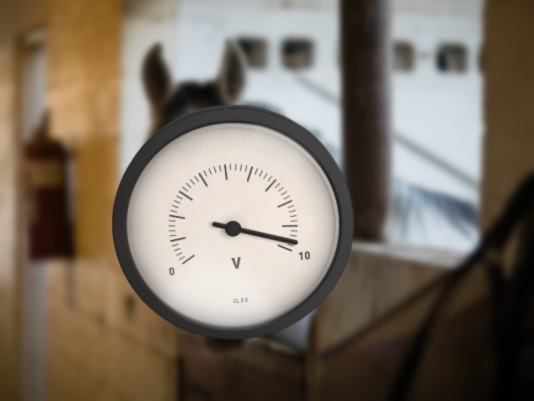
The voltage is 9.6
